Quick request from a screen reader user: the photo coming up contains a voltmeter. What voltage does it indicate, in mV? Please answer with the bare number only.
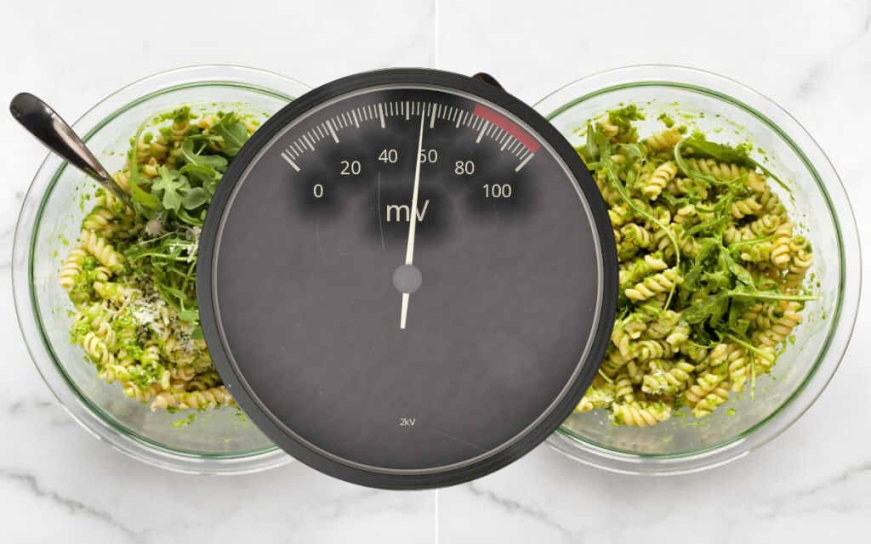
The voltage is 56
